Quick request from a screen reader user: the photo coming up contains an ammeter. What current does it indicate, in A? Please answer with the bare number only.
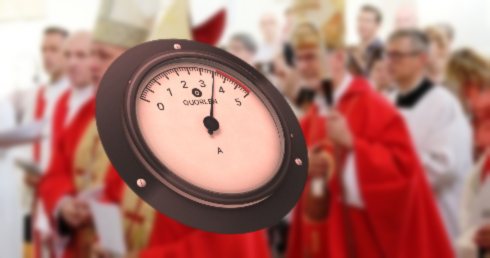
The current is 3.5
